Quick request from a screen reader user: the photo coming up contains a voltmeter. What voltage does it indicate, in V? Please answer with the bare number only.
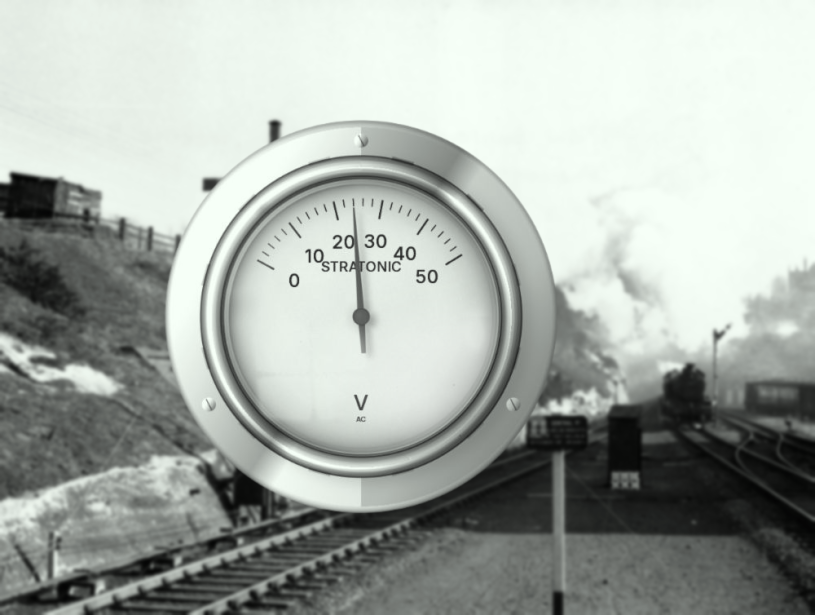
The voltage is 24
